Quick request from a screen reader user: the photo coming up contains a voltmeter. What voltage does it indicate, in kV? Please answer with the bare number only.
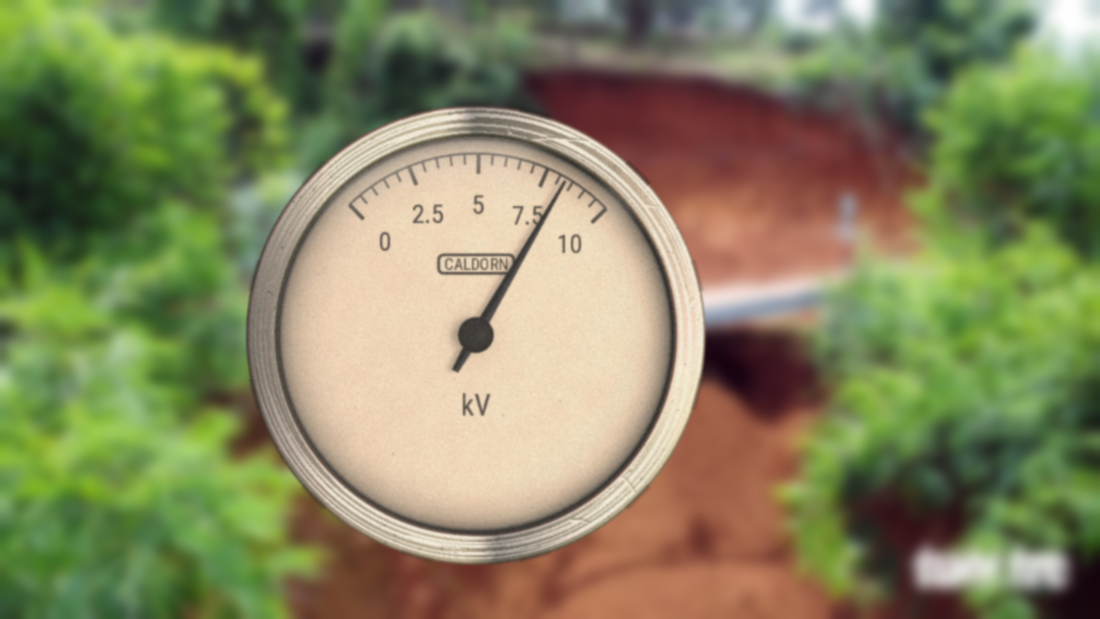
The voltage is 8.25
